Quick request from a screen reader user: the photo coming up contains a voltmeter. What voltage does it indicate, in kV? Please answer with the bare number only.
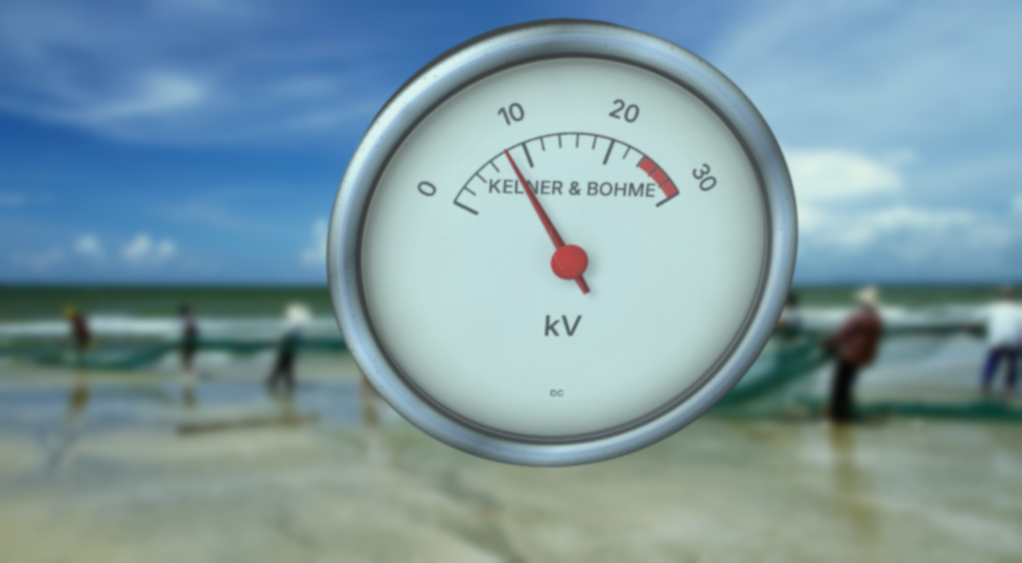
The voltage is 8
